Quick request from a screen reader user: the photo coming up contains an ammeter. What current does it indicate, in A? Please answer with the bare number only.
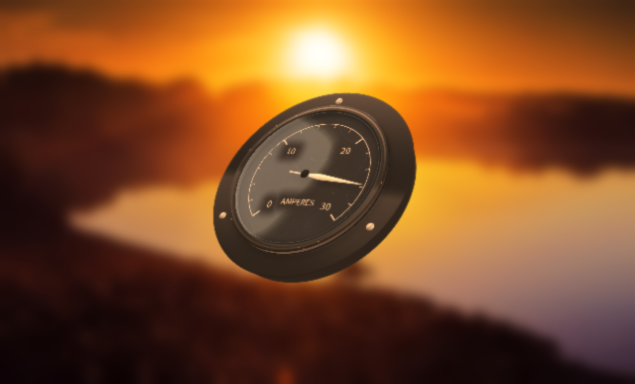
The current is 26
